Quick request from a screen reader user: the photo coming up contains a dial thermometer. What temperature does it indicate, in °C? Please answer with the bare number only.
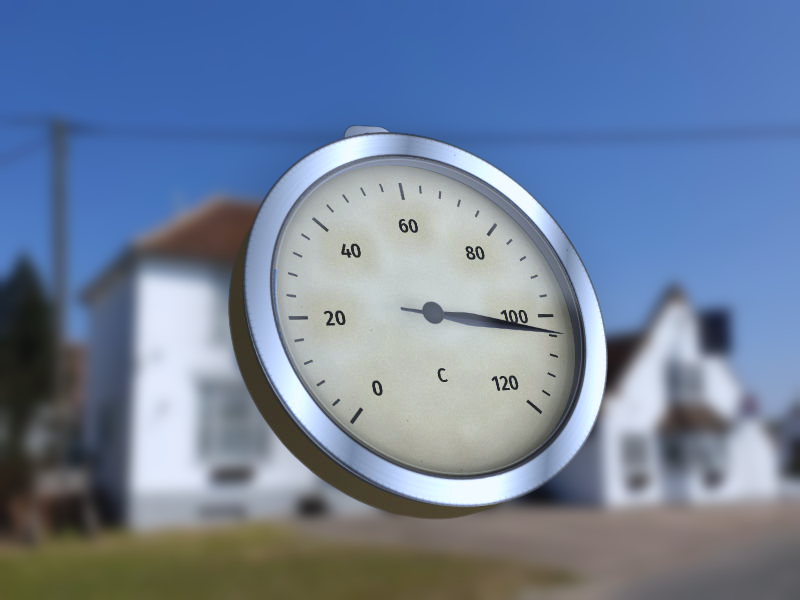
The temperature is 104
